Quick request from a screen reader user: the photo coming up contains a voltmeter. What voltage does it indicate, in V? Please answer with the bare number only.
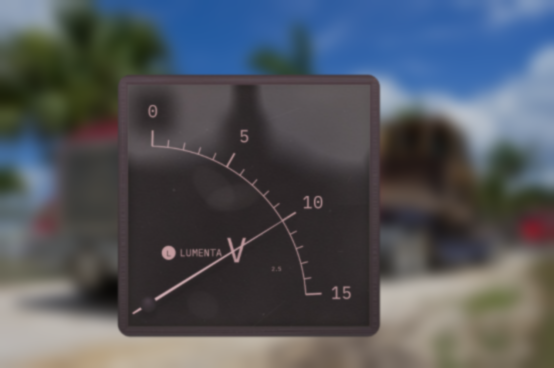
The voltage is 10
